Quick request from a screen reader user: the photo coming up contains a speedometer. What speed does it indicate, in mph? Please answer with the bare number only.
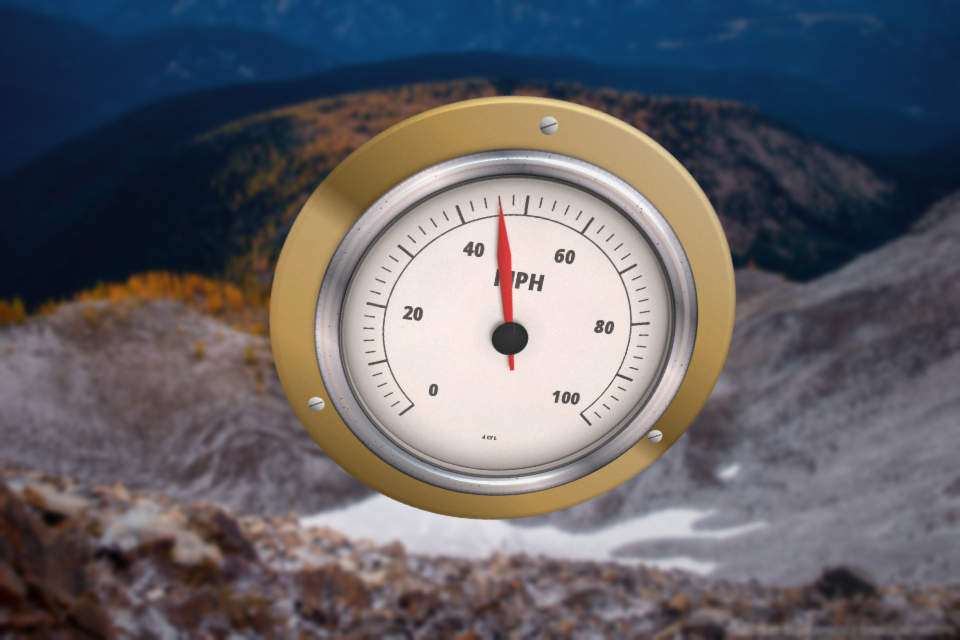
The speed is 46
